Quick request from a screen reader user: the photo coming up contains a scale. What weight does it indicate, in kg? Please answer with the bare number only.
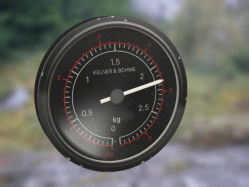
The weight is 2.15
